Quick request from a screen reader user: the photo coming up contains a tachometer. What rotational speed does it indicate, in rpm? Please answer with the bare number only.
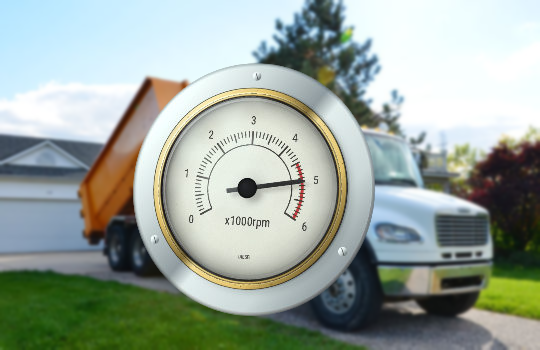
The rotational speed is 5000
